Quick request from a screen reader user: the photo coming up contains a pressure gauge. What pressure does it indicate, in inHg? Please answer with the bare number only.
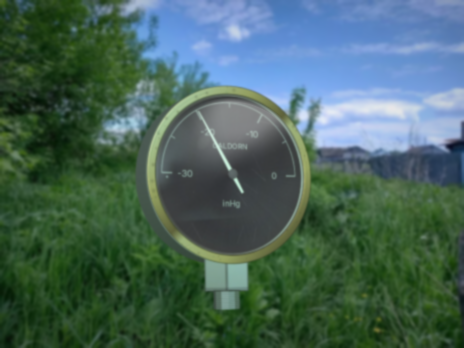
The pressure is -20
